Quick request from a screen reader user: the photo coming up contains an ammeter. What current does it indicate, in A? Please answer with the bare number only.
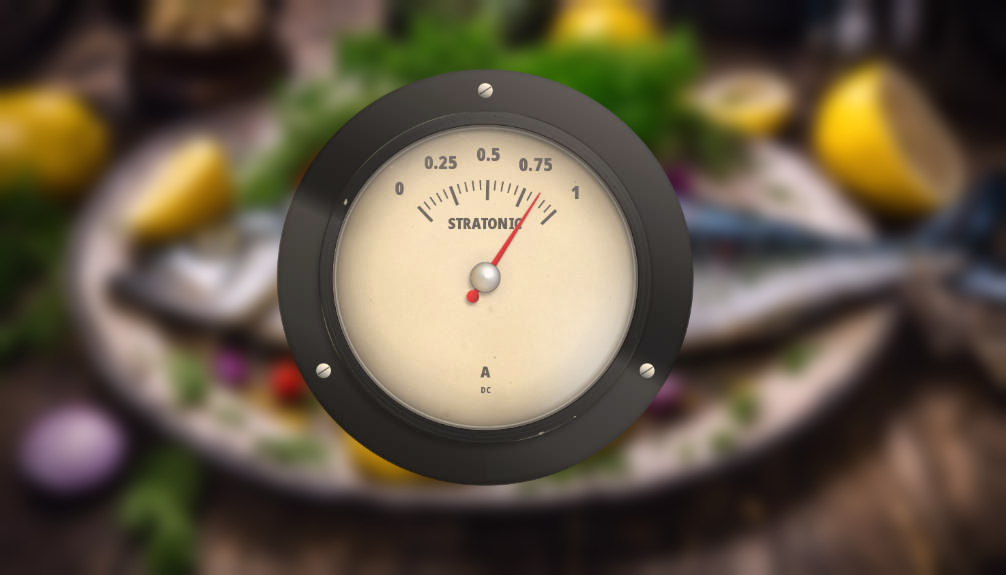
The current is 0.85
